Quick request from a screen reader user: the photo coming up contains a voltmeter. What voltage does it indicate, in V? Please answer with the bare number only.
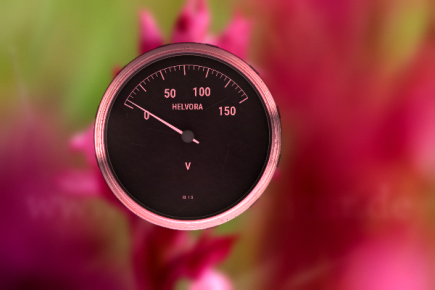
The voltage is 5
